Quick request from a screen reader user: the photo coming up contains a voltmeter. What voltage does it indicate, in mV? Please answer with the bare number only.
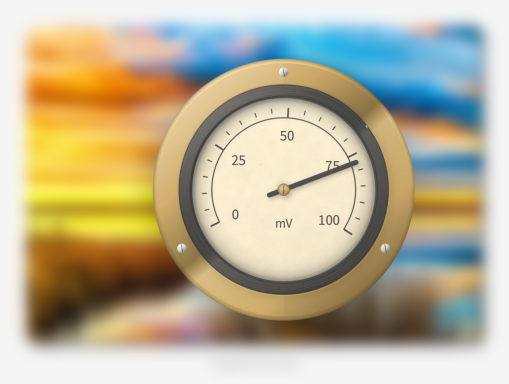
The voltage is 77.5
